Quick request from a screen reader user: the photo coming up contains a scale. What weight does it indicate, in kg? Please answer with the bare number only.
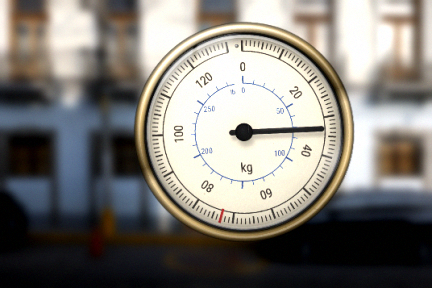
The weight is 33
